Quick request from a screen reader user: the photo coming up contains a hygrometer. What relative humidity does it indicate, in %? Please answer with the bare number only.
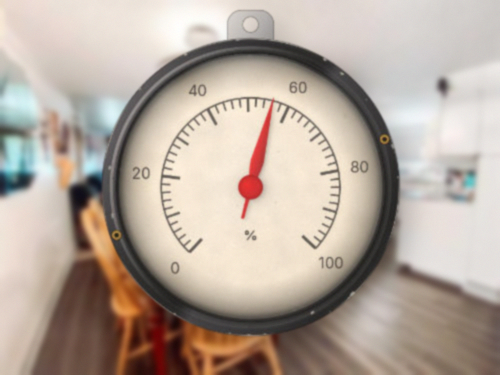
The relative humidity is 56
